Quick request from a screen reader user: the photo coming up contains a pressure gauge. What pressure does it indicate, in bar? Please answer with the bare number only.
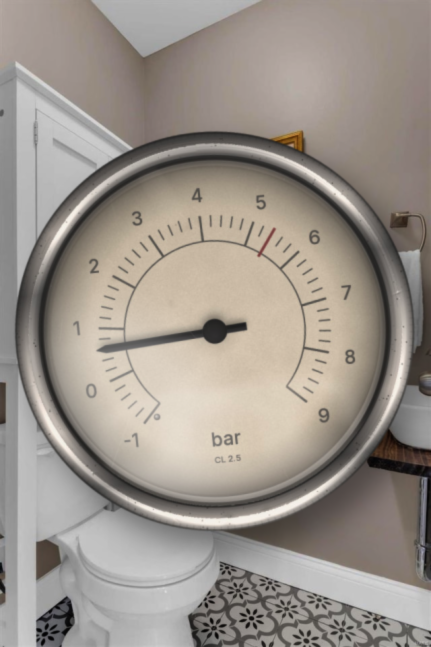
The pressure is 0.6
